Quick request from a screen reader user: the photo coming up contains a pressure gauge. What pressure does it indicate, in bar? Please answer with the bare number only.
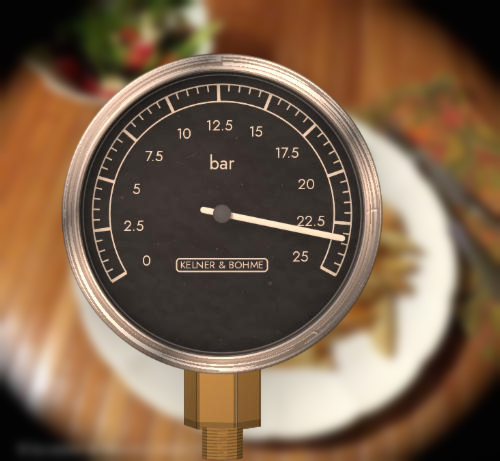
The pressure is 23.25
